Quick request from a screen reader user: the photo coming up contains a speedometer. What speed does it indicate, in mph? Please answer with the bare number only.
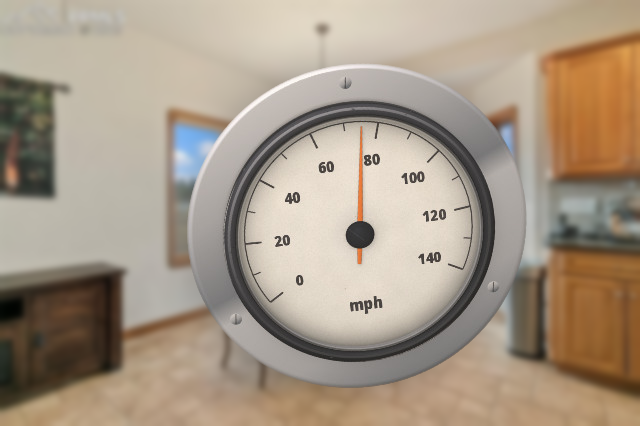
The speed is 75
